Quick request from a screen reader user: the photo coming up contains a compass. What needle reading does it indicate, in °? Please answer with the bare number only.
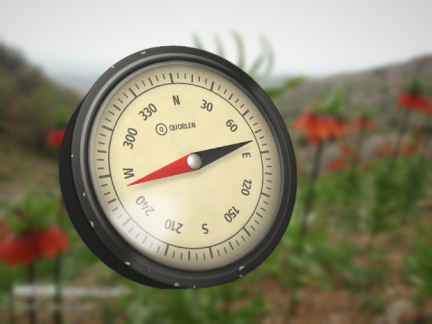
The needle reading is 260
